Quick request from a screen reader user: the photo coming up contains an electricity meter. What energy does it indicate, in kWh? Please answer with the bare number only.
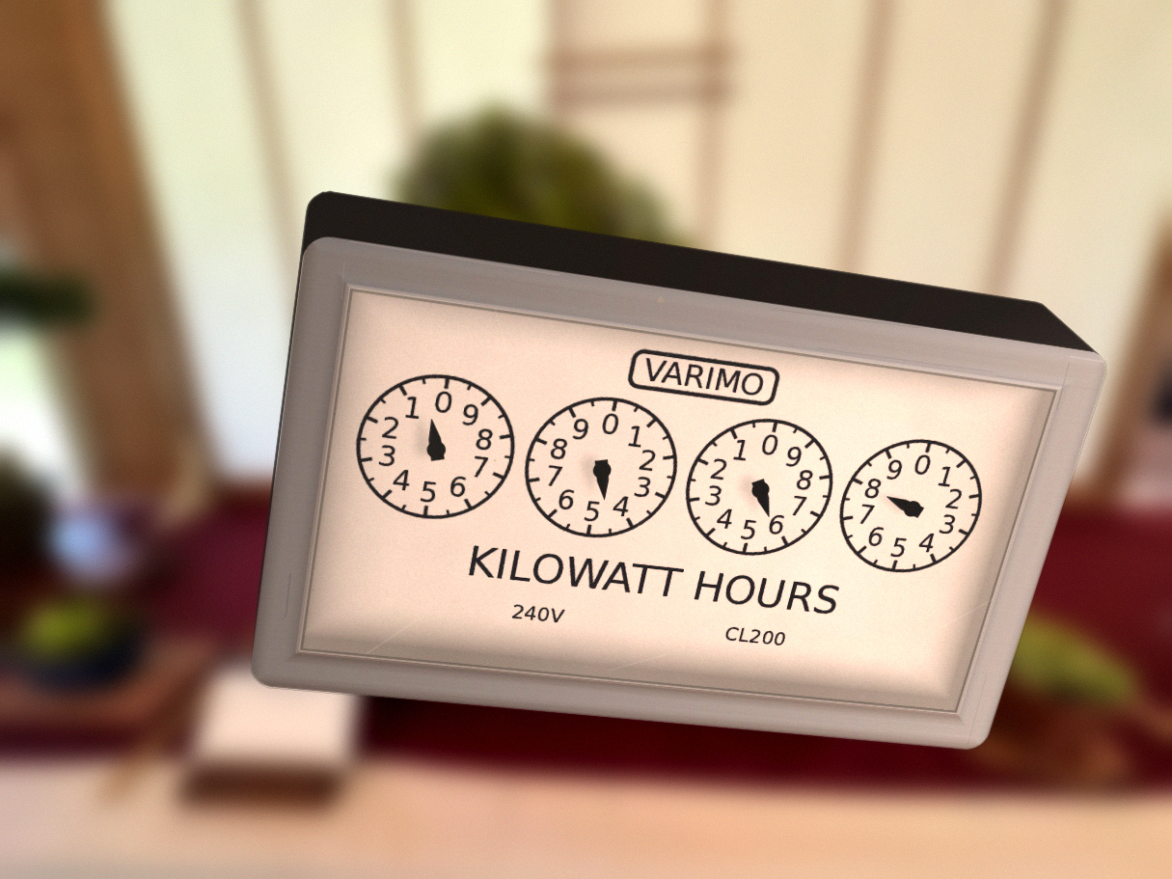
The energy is 458
